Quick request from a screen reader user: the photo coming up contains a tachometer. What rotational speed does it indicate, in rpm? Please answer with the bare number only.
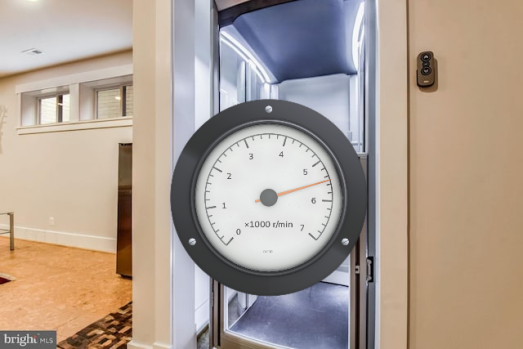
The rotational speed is 5500
